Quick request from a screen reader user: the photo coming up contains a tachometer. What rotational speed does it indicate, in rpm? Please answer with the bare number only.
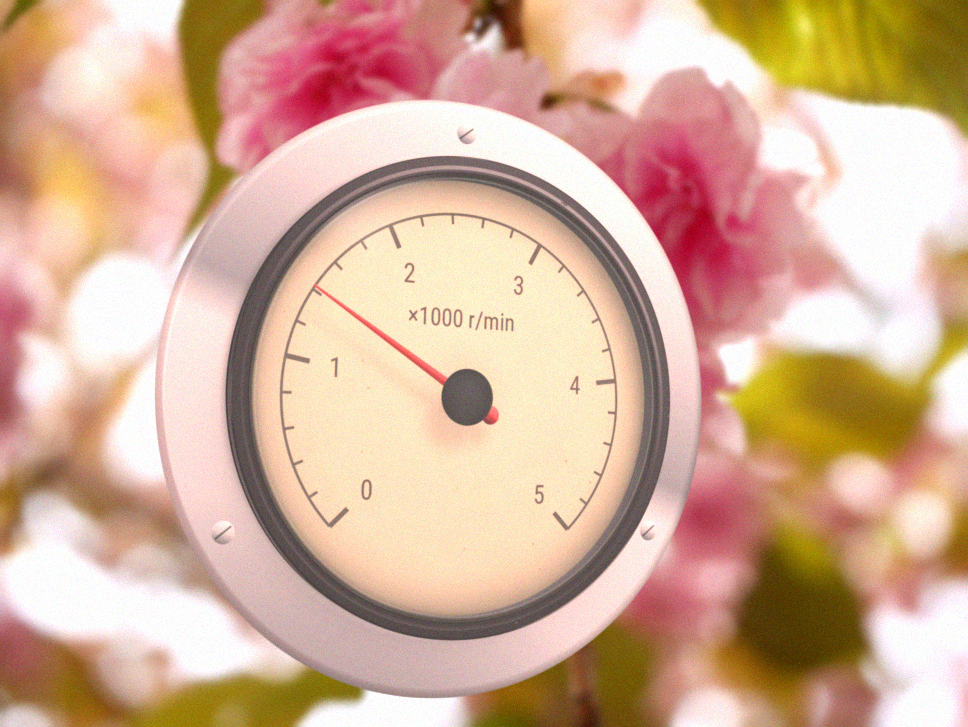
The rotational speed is 1400
